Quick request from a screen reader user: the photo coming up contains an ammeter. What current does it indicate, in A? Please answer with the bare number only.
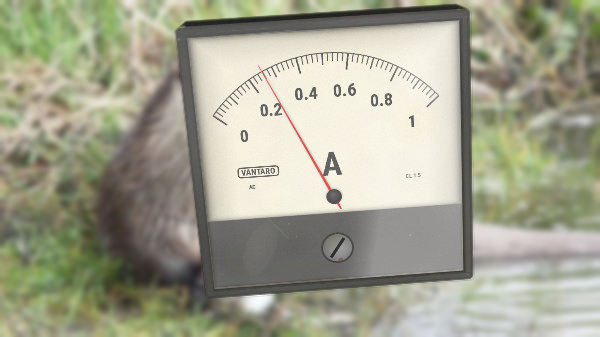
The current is 0.26
